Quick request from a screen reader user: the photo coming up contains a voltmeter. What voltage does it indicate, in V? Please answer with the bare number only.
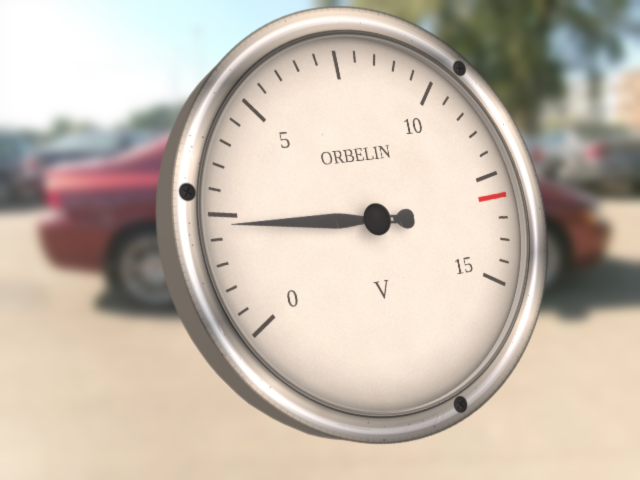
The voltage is 2.25
